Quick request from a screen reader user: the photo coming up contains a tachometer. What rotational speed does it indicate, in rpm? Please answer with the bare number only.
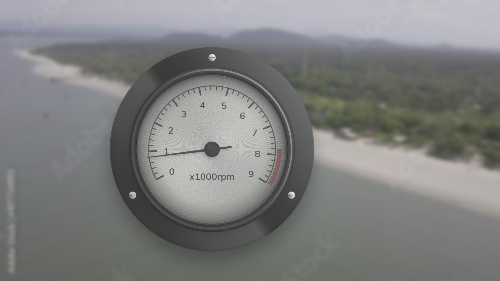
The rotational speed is 800
